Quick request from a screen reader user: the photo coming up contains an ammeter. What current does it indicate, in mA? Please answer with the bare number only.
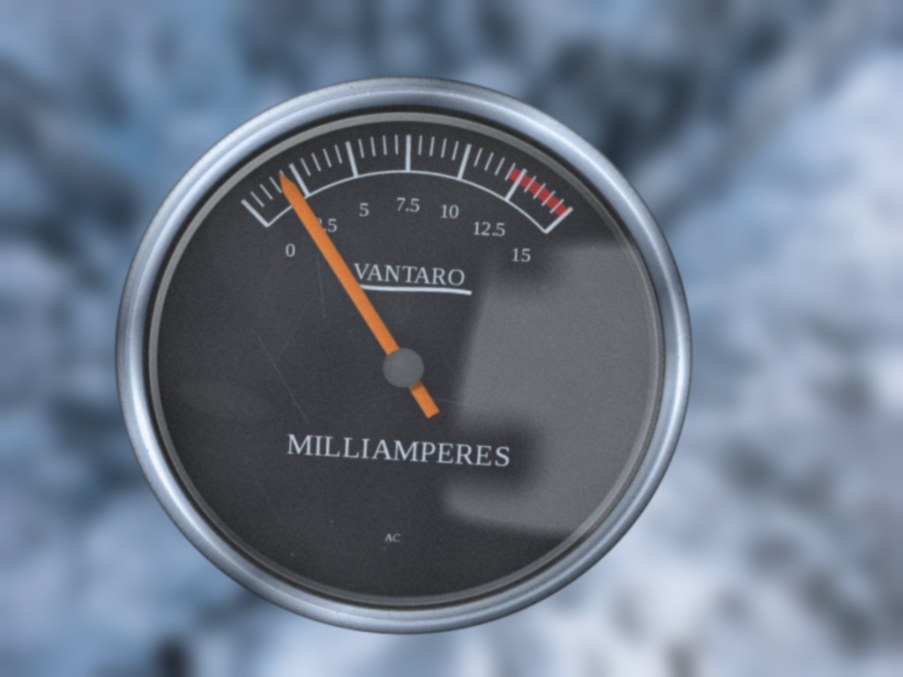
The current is 2
